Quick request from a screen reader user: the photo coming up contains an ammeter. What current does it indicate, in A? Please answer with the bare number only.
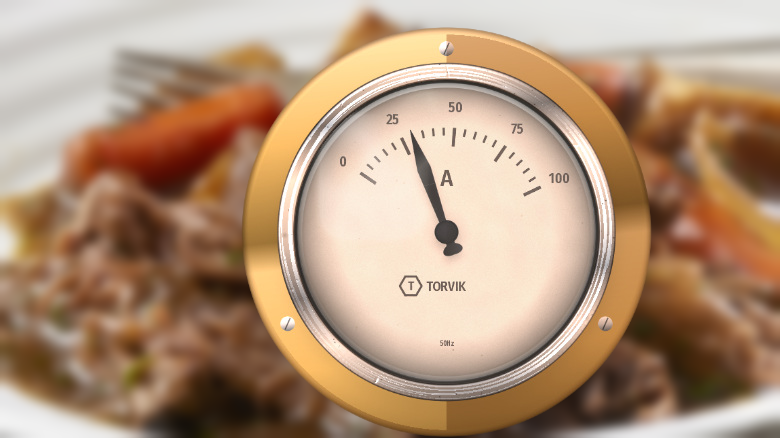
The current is 30
